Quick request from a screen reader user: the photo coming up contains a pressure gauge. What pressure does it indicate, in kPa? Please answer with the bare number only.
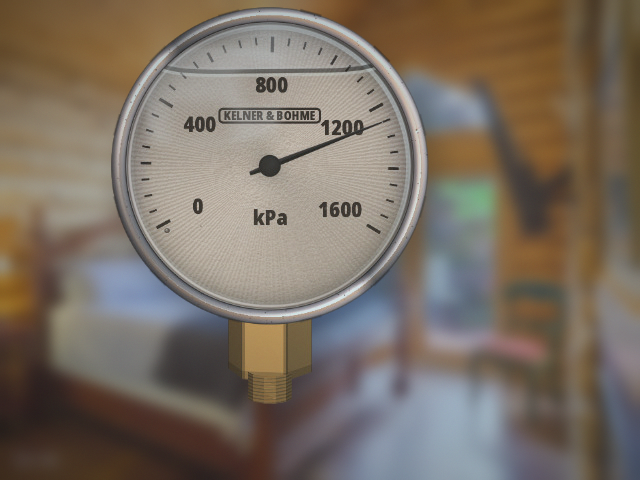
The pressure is 1250
